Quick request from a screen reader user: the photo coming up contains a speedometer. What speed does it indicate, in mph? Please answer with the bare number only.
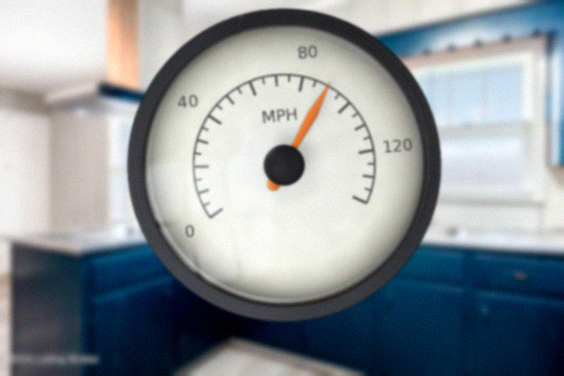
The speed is 90
